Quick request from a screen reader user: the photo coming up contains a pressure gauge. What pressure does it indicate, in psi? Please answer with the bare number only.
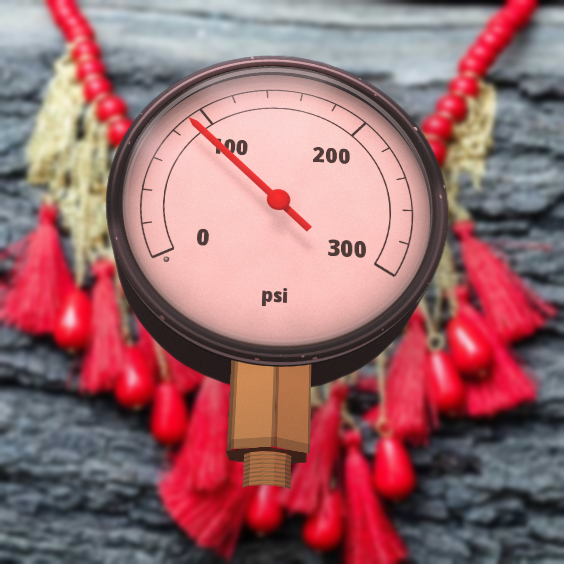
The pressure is 90
